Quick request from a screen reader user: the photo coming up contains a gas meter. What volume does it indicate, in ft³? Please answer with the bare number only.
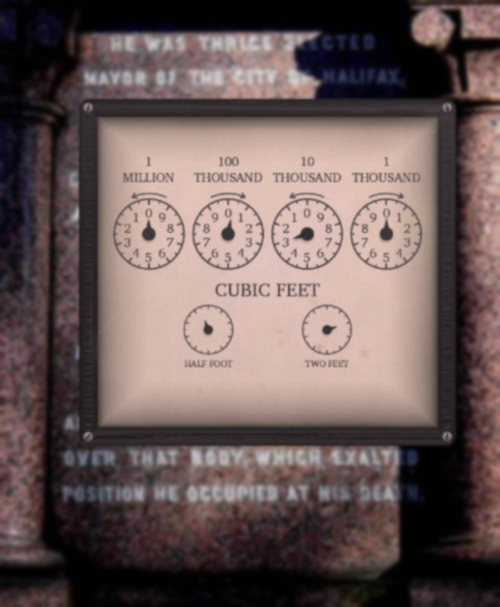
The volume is 3000
